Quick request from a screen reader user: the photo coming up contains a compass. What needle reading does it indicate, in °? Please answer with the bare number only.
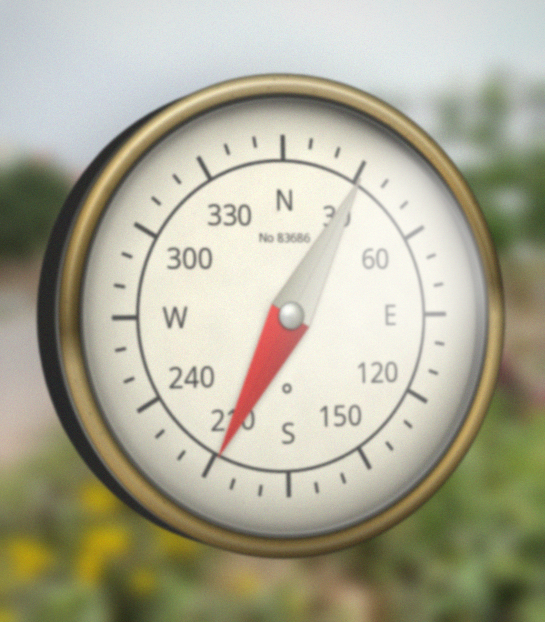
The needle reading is 210
